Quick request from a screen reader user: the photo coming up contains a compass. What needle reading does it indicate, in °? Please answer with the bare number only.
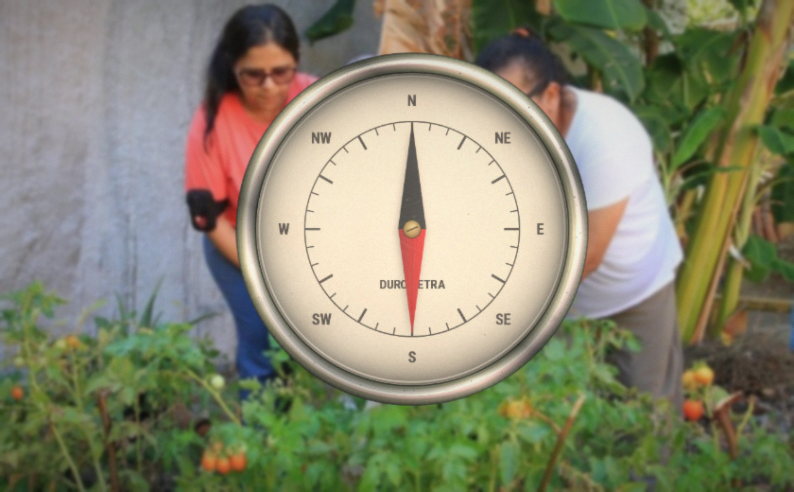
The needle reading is 180
